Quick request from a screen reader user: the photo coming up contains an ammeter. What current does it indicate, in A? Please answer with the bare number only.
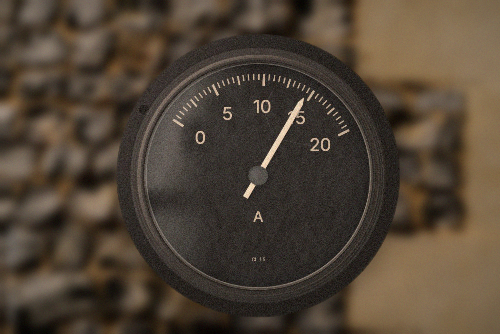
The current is 14.5
